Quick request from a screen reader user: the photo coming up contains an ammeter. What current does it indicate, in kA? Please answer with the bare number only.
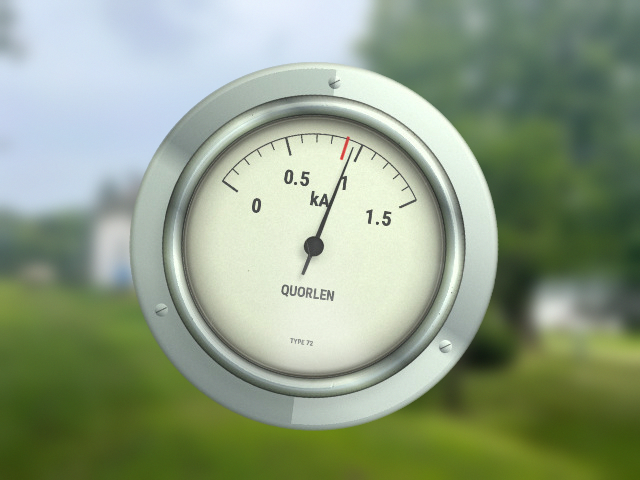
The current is 0.95
